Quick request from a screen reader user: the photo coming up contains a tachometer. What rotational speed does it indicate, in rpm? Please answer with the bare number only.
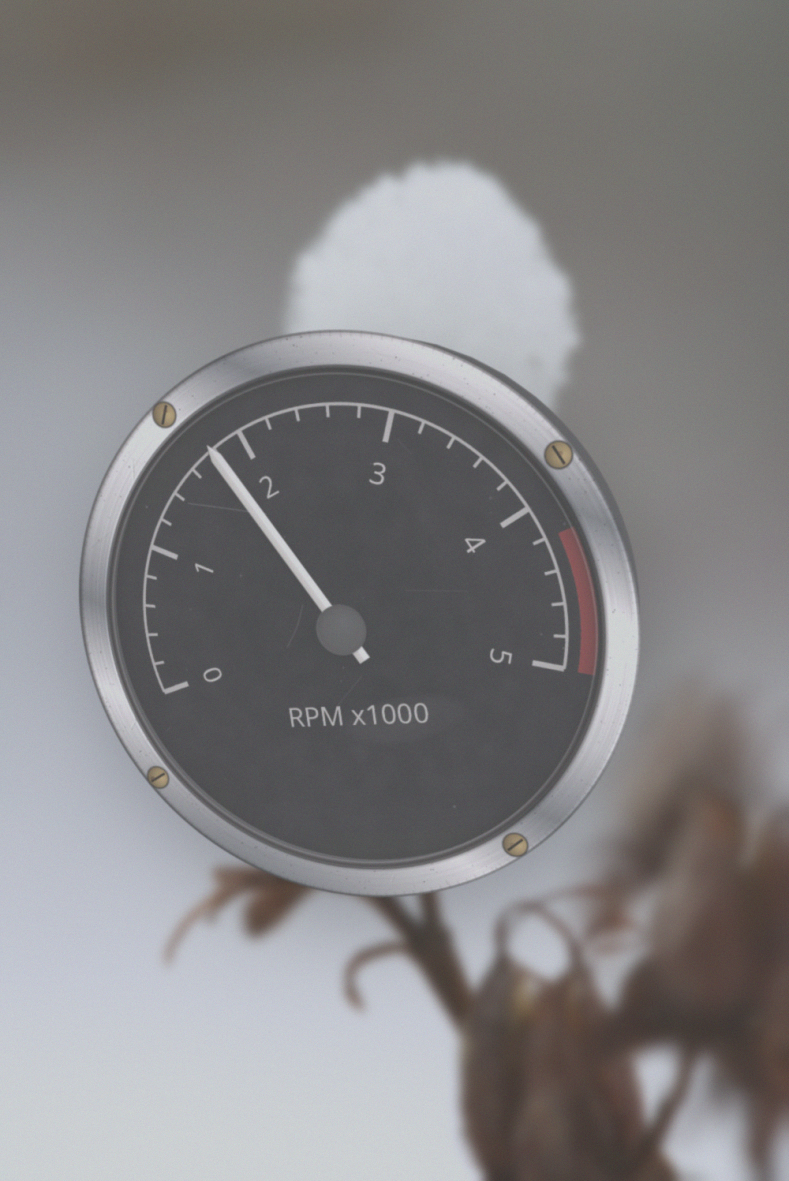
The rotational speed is 1800
